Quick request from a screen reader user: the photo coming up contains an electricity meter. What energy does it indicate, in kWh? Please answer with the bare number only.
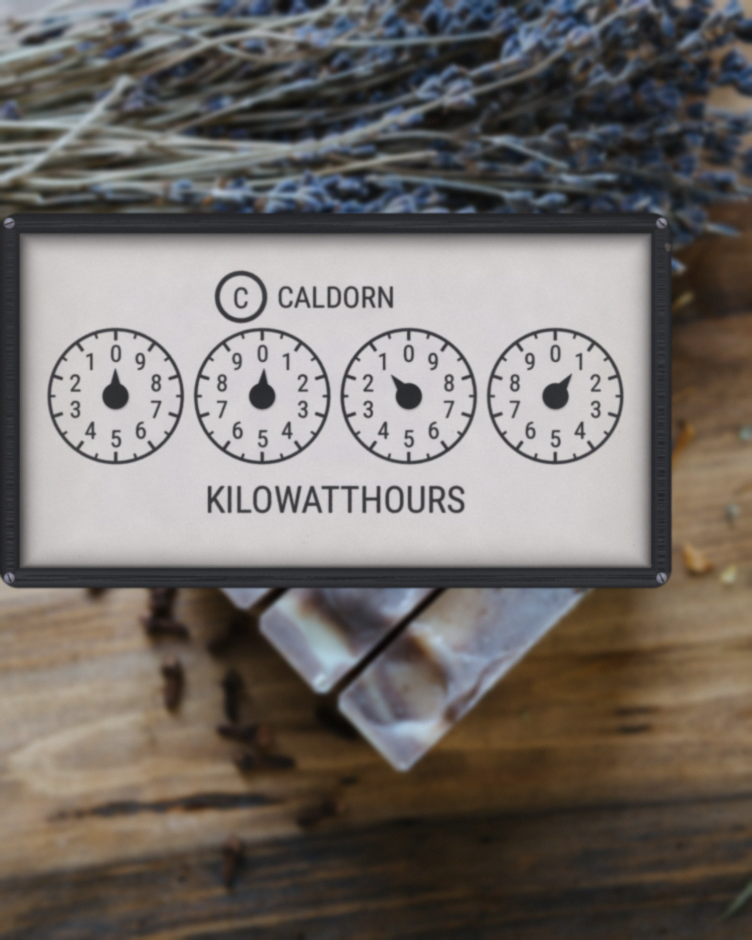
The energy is 11
